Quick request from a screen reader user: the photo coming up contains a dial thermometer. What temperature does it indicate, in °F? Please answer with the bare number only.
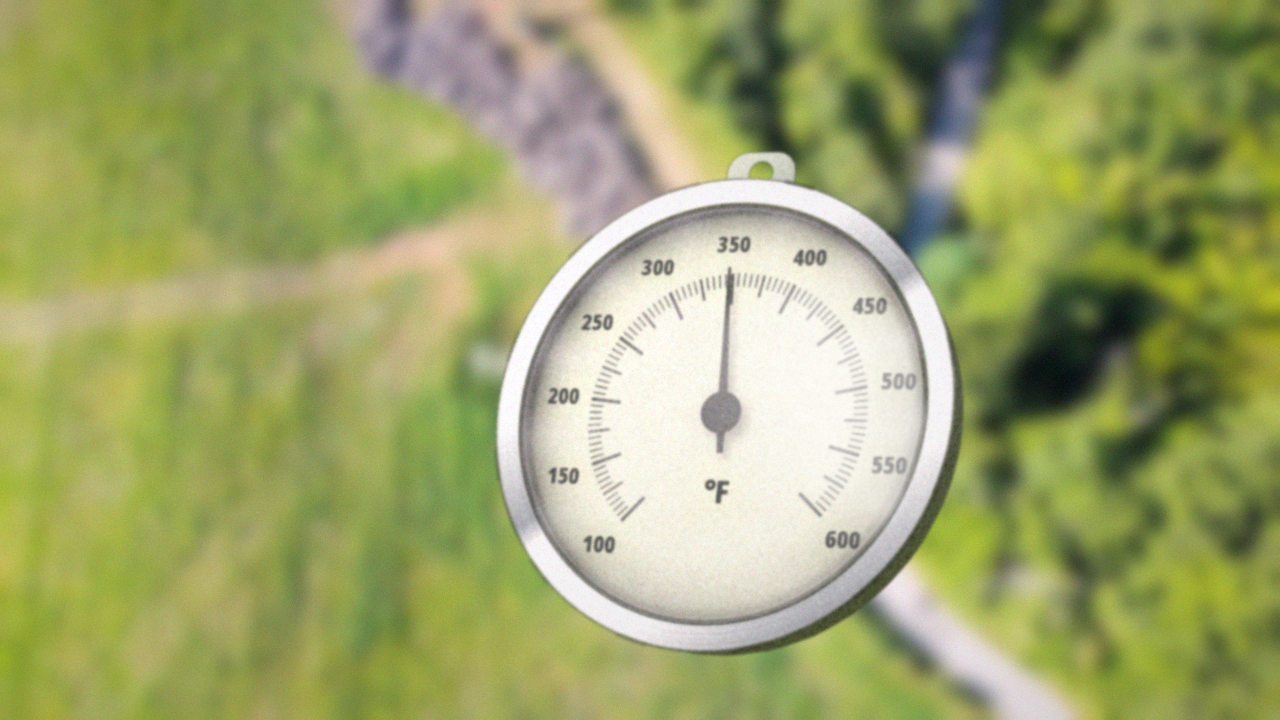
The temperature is 350
